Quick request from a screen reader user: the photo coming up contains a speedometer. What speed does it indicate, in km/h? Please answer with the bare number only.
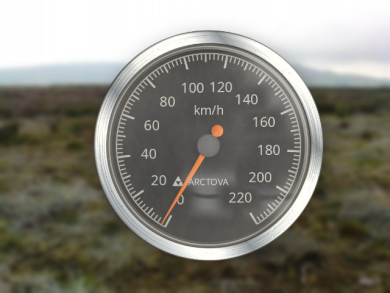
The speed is 2
